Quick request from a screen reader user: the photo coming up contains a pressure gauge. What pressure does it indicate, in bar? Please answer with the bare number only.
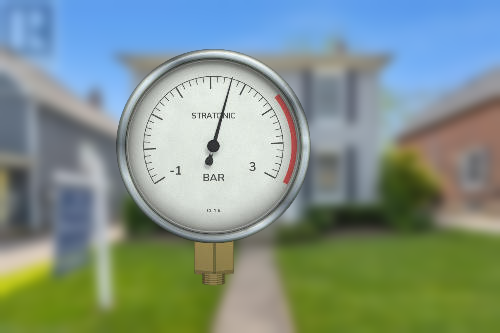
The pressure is 1.3
